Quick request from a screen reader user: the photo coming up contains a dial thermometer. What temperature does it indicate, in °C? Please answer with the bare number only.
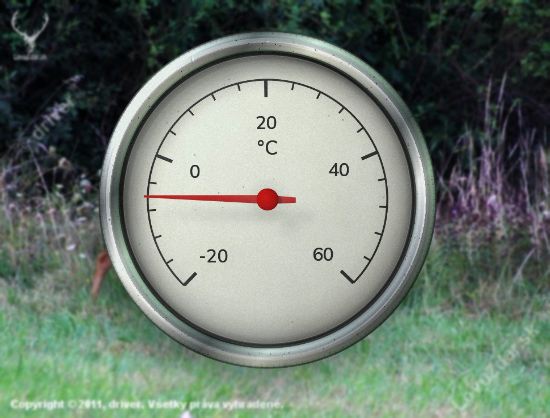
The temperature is -6
